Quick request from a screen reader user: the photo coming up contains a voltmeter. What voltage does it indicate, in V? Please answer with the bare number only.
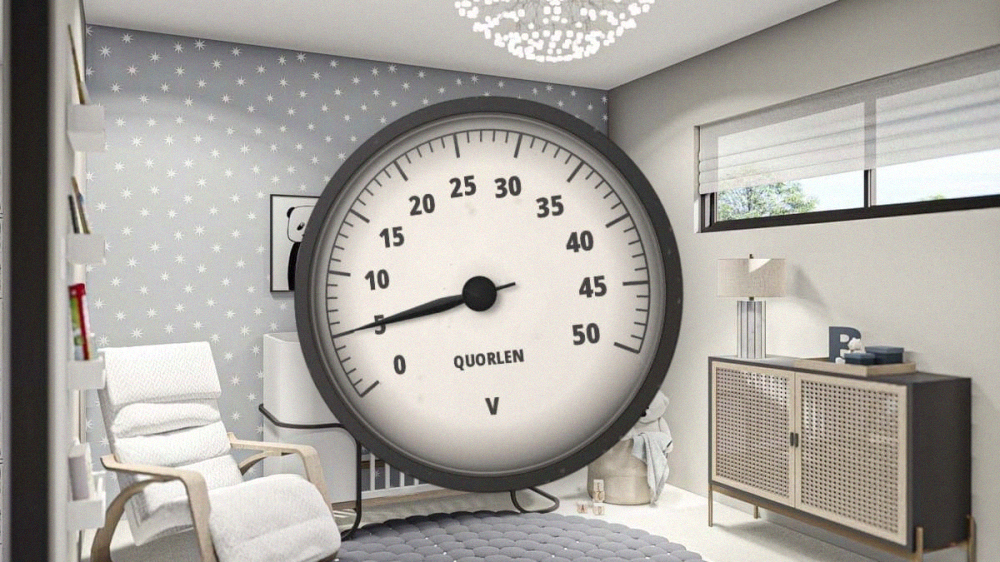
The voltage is 5
